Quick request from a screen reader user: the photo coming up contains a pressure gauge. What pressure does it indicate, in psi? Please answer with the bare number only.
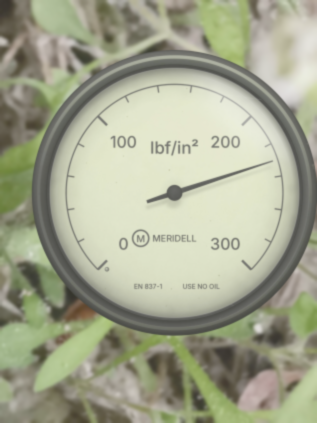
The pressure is 230
